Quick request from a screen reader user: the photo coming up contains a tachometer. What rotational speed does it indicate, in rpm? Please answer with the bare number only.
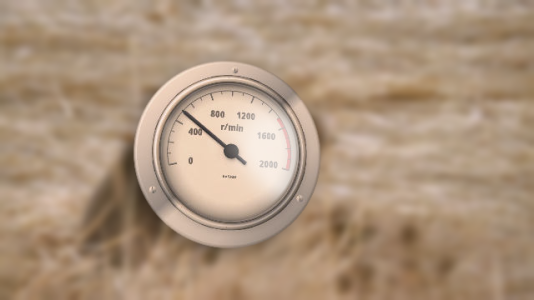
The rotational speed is 500
